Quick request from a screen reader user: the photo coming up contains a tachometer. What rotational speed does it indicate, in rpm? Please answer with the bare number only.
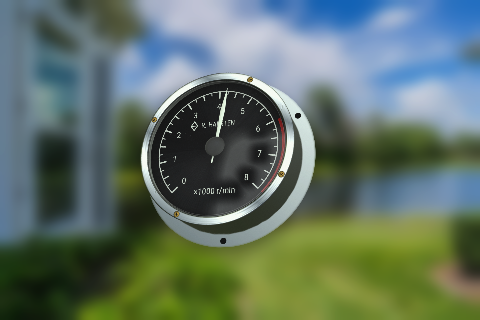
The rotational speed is 4250
